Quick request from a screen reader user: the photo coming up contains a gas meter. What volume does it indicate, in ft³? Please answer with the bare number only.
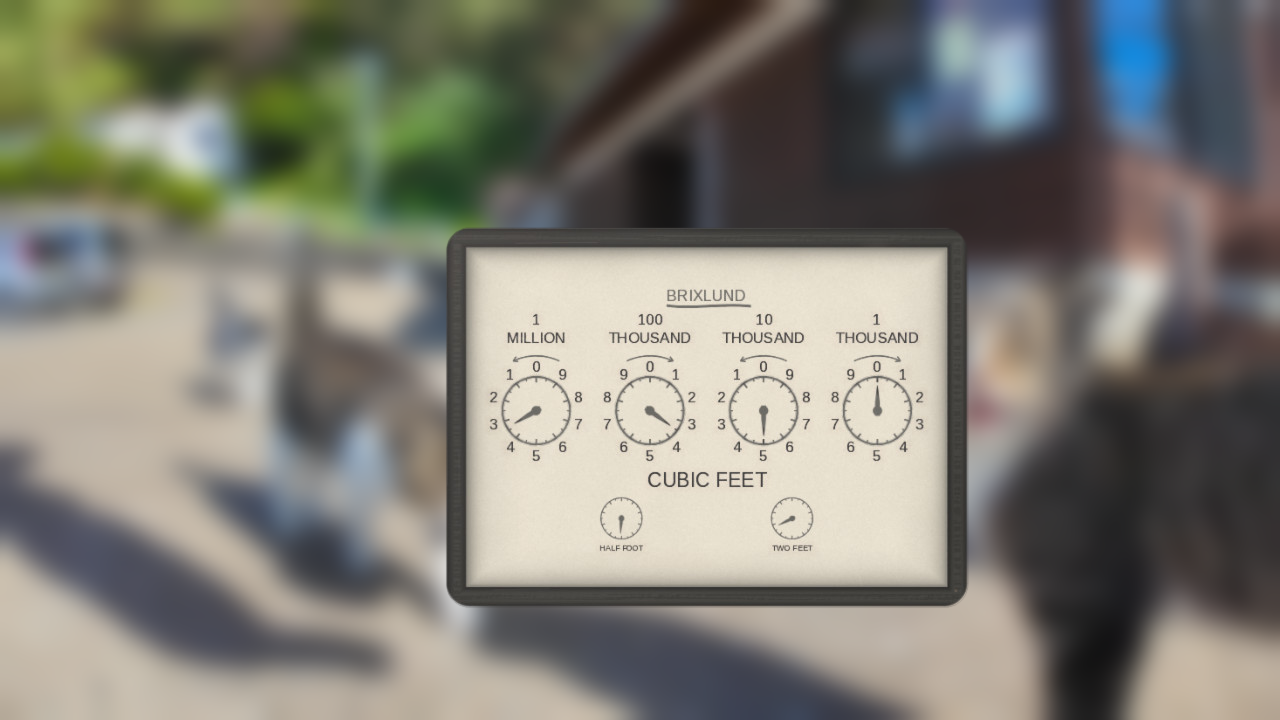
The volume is 335000
